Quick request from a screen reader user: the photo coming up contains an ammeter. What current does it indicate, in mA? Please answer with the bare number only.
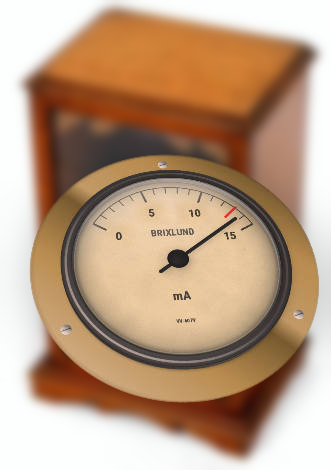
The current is 14
